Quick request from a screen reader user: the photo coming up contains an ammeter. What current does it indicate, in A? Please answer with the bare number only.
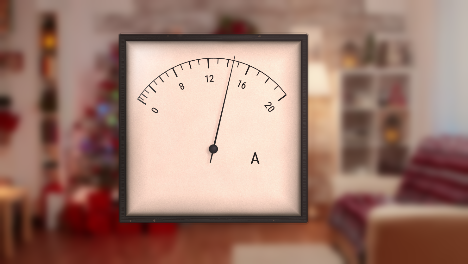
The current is 14.5
